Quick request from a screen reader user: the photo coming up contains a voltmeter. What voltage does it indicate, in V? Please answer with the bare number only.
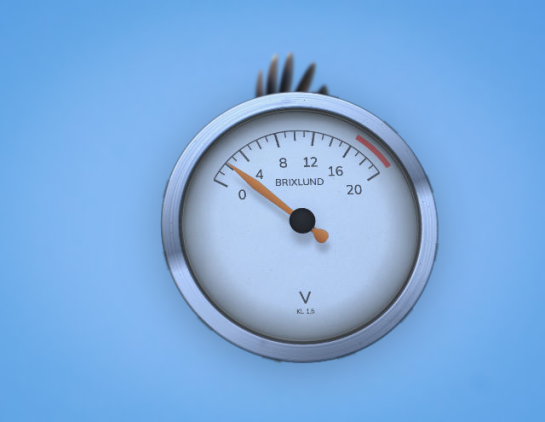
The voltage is 2
